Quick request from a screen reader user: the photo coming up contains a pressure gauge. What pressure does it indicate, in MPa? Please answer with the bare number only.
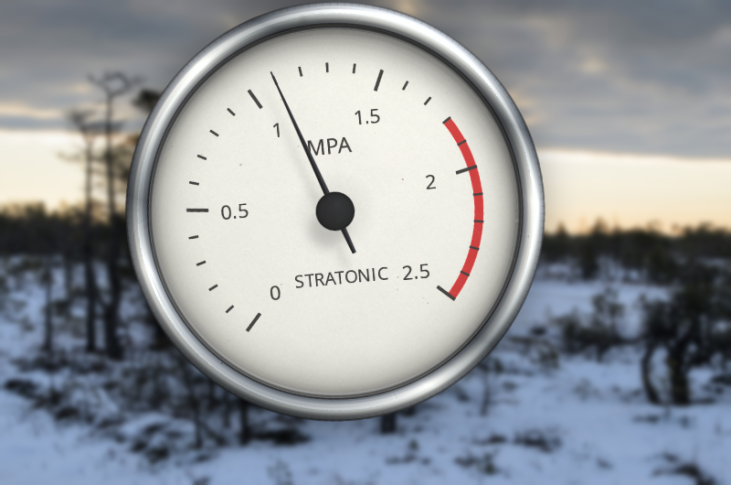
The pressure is 1.1
